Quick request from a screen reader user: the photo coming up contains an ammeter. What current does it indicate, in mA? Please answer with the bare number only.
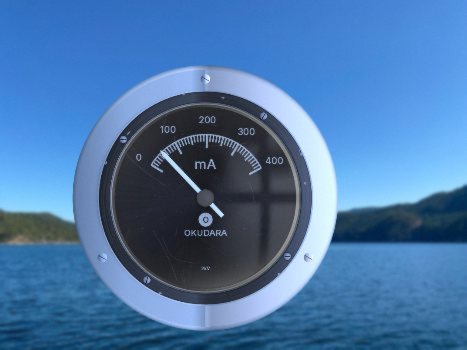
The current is 50
